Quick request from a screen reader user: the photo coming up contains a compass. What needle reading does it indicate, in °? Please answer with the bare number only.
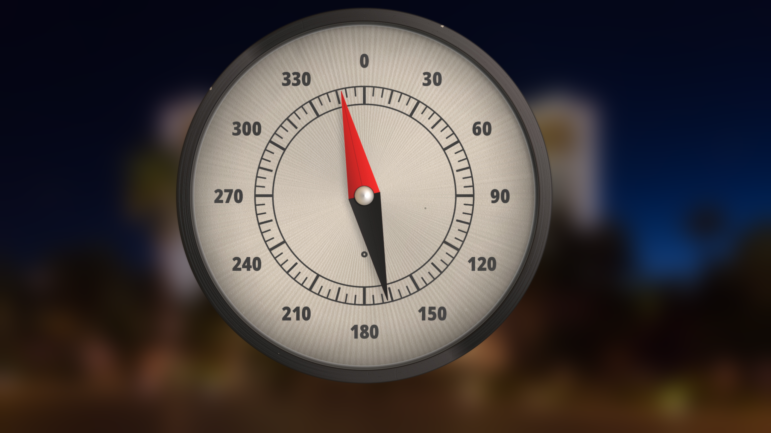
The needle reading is 347.5
